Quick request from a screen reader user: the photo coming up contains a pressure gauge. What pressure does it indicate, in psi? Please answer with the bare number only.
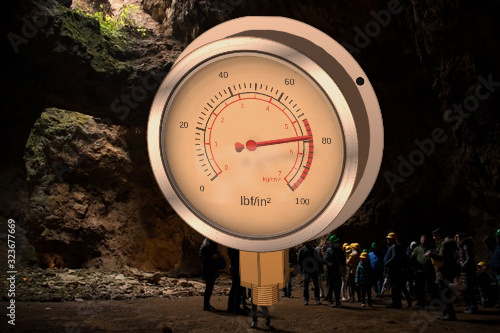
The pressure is 78
